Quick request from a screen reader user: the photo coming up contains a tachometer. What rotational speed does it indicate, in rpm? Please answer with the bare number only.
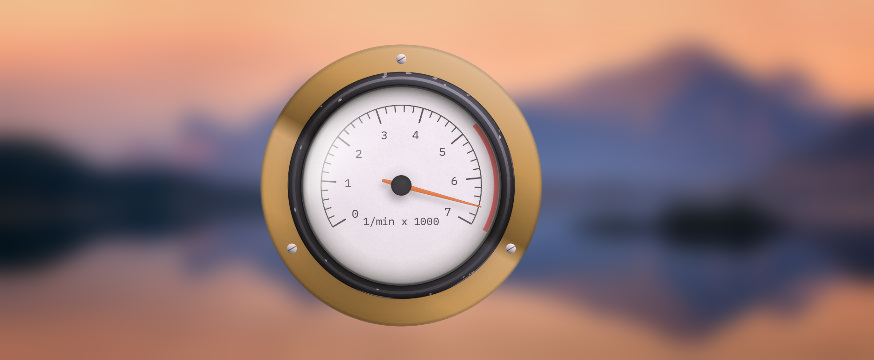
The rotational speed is 6600
